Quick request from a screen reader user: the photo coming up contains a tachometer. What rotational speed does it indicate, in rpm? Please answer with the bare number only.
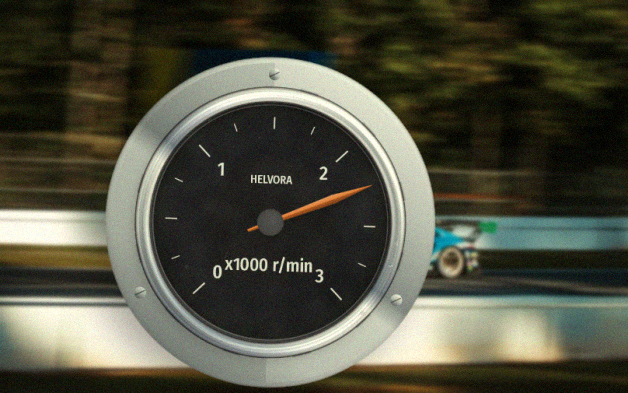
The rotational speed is 2250
